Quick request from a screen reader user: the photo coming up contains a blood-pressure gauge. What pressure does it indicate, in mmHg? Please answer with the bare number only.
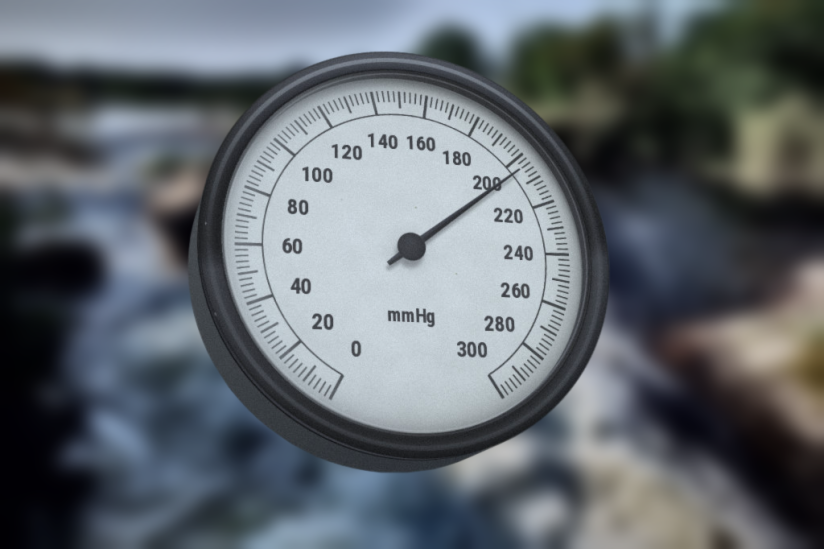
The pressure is 204
